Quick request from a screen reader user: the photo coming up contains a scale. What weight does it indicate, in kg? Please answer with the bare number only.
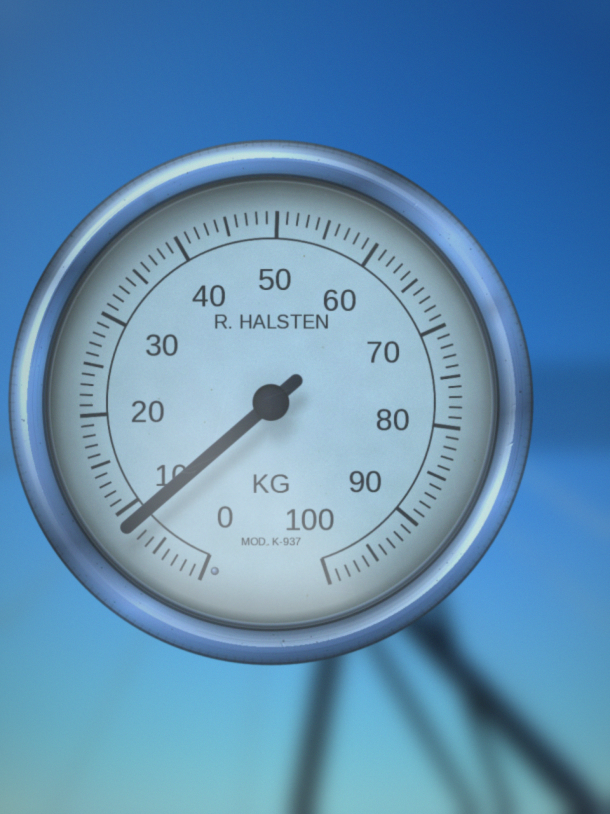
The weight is 8.5
